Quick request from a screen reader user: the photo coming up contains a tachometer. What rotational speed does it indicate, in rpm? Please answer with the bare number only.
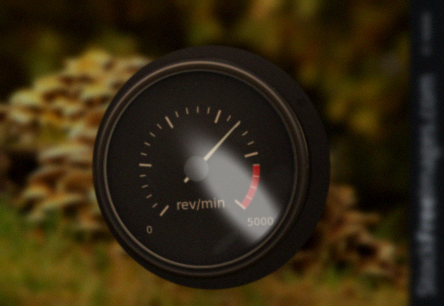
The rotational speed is 3400
